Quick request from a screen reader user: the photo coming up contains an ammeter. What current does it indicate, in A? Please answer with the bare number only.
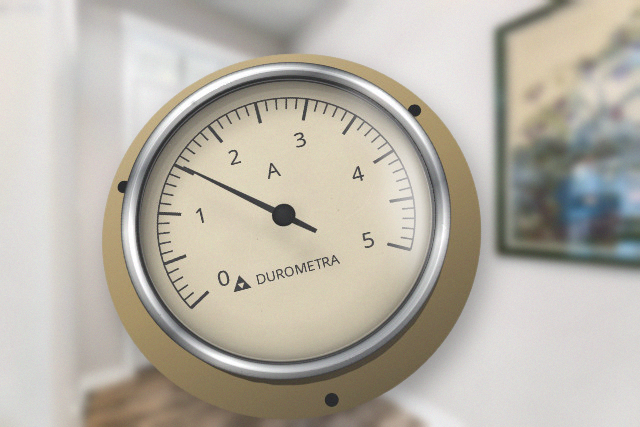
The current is 1.5
